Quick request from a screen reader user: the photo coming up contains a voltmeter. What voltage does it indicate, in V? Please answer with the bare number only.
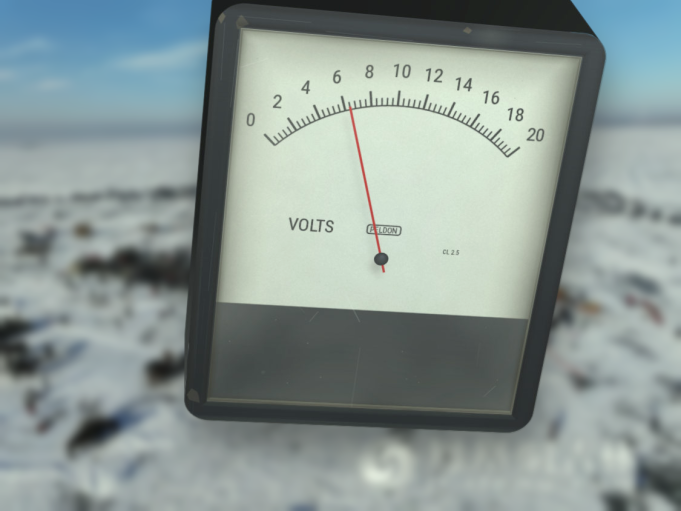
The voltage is 6.4
